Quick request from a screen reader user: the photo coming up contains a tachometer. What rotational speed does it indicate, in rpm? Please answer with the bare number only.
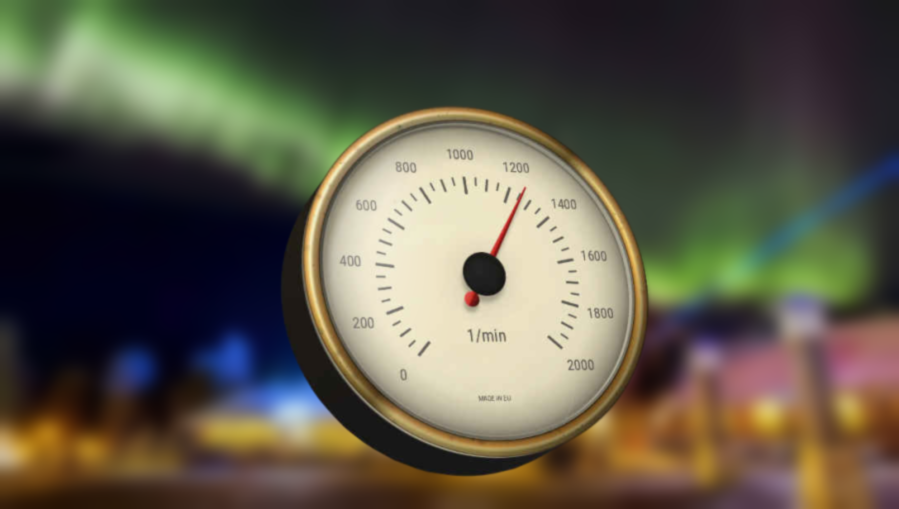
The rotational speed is 1250
